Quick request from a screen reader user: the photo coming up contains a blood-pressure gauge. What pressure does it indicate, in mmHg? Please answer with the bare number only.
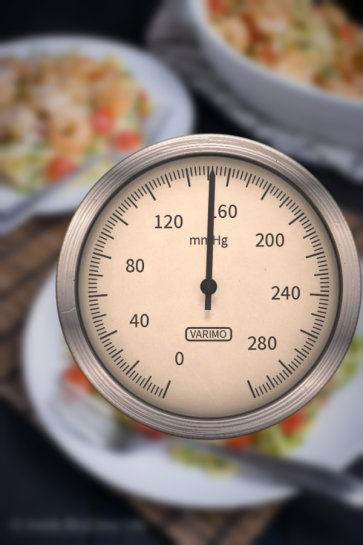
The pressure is 152
